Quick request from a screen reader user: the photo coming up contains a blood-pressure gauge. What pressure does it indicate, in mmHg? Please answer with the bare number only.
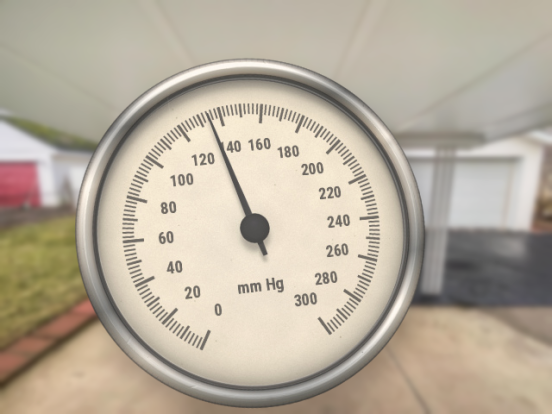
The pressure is 134
